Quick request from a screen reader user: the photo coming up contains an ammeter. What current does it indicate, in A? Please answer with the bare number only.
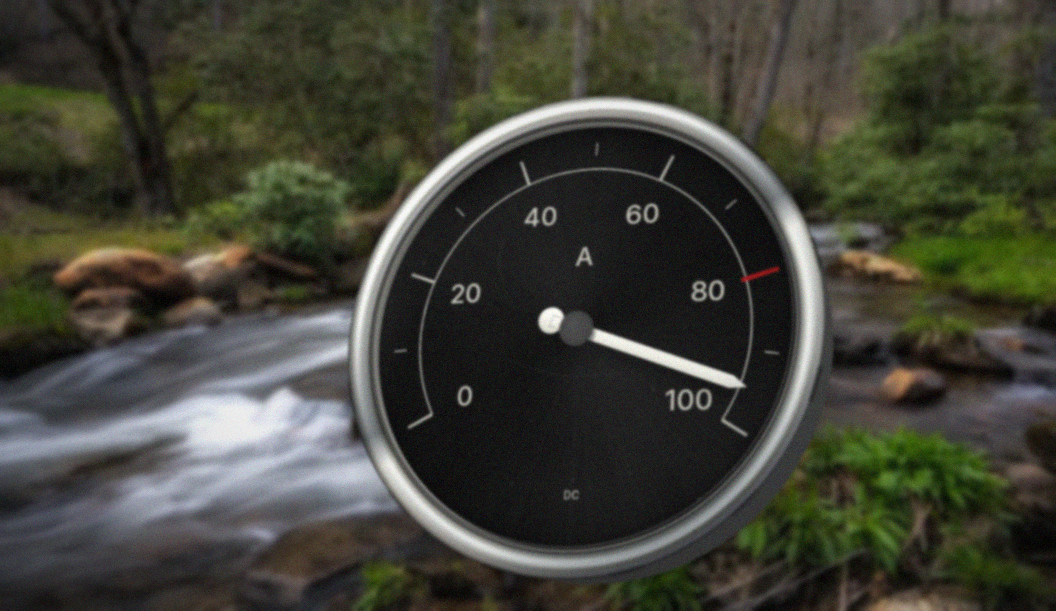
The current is 95
